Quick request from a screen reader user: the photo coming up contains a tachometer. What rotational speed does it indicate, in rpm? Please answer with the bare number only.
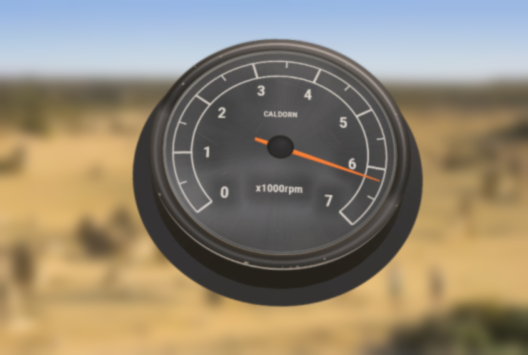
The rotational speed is 6250
